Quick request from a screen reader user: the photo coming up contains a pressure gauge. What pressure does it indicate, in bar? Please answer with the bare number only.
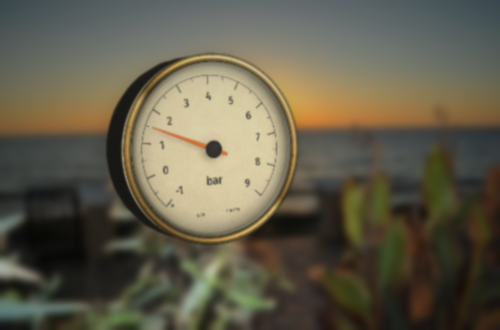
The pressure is 1.5
